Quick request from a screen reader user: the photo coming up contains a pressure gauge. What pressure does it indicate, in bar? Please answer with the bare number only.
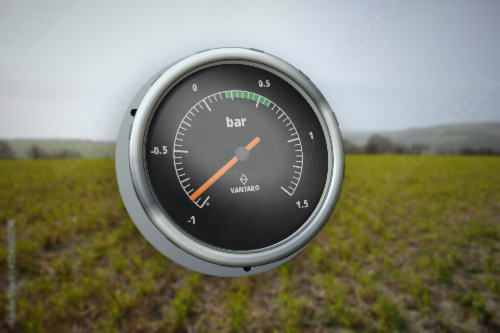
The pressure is -0.9
